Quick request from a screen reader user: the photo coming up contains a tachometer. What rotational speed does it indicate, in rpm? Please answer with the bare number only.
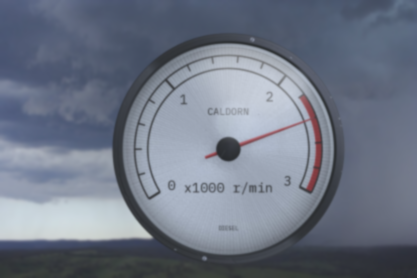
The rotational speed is 2400
